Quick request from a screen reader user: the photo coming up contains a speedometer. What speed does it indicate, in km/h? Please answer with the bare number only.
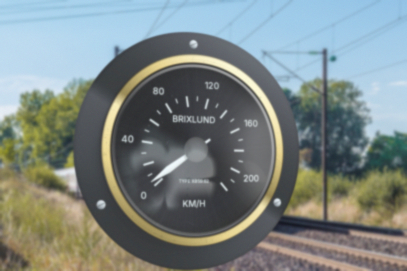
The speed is 5
